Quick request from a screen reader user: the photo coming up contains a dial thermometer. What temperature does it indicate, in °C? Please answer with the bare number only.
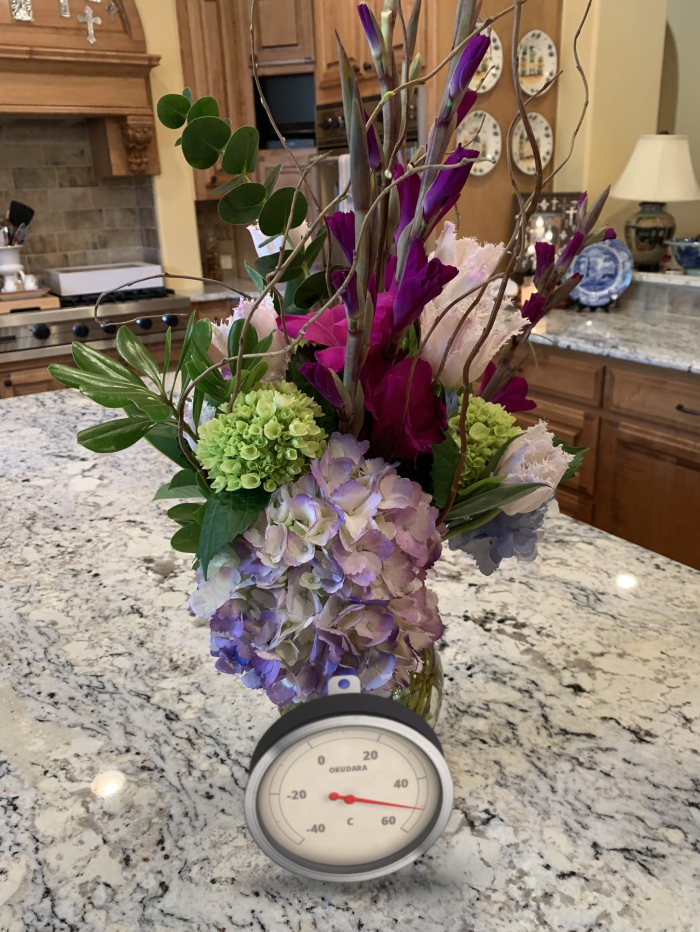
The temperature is 50
